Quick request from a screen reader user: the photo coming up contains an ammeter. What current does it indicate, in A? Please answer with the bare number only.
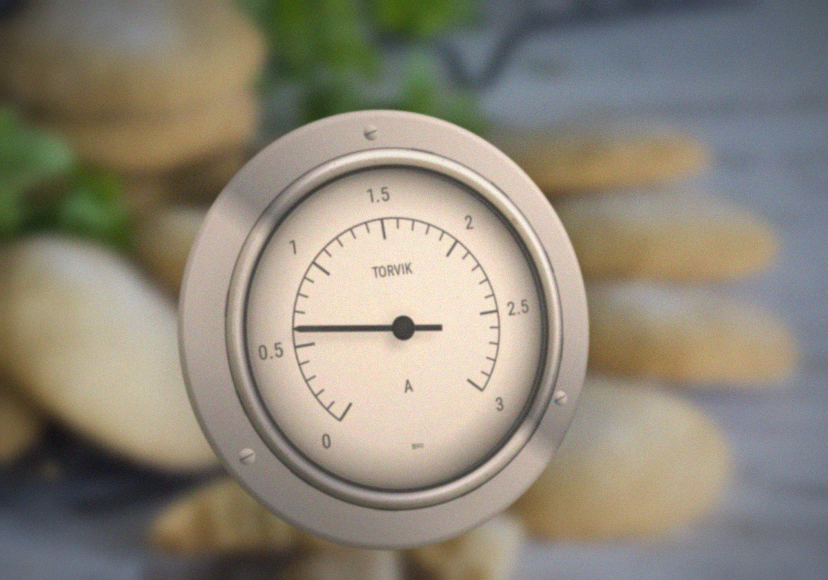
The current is 0.6
